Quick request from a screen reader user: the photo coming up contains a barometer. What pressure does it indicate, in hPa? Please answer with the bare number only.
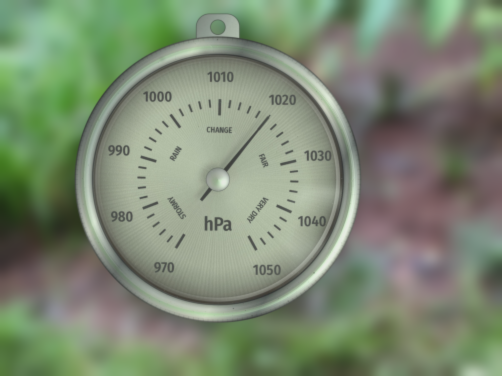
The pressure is 1020
